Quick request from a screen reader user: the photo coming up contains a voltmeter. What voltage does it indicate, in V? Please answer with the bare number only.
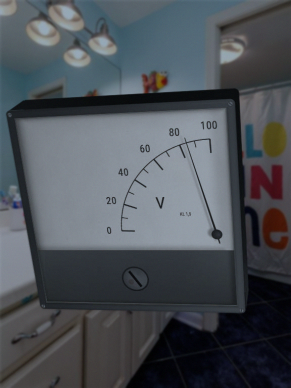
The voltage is 85
